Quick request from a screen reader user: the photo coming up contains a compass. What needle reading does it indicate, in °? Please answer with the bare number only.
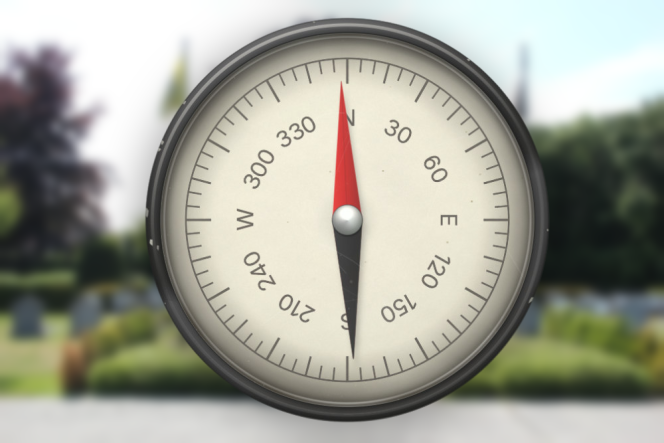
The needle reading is 357.5
